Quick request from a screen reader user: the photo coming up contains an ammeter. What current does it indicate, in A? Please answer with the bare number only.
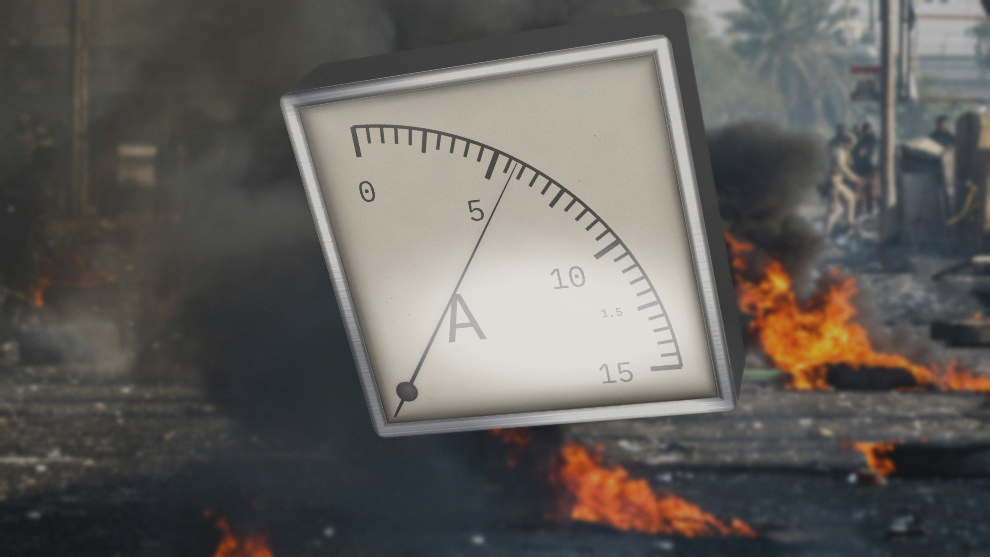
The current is 5.75
